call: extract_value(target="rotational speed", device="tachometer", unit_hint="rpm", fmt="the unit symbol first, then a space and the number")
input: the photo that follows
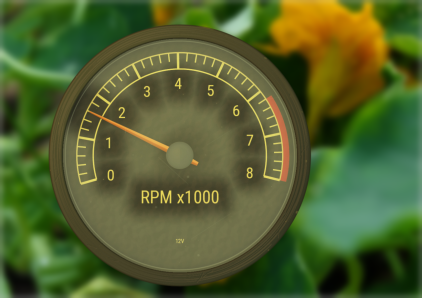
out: rpm 1600
